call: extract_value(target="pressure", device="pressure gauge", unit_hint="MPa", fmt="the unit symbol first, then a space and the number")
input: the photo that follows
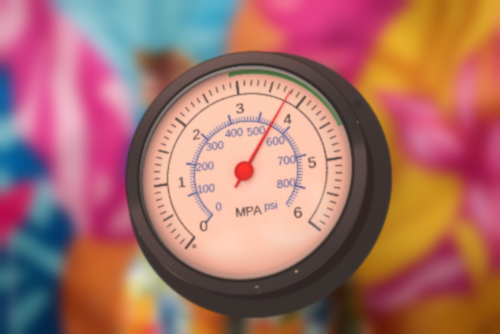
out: MPa 3.8
